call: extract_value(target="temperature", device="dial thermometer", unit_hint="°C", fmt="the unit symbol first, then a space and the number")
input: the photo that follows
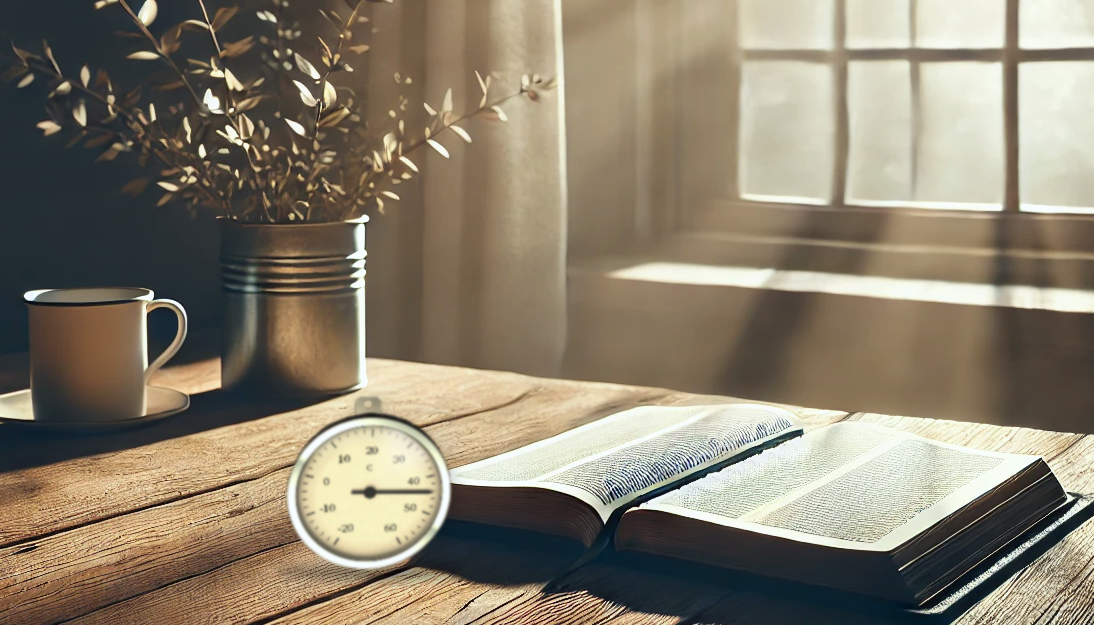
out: °C 44
